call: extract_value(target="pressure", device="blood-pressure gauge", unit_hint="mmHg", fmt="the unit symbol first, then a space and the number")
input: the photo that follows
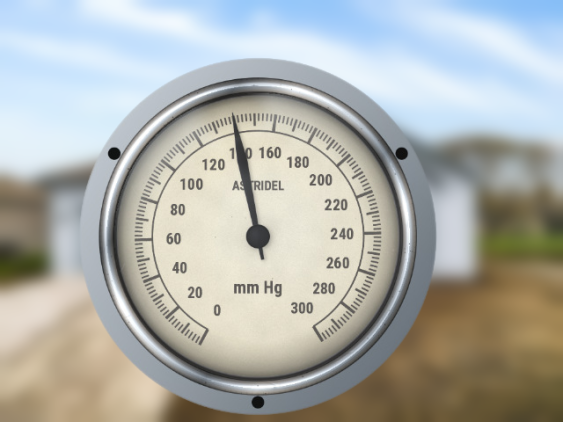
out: mmHg 140
